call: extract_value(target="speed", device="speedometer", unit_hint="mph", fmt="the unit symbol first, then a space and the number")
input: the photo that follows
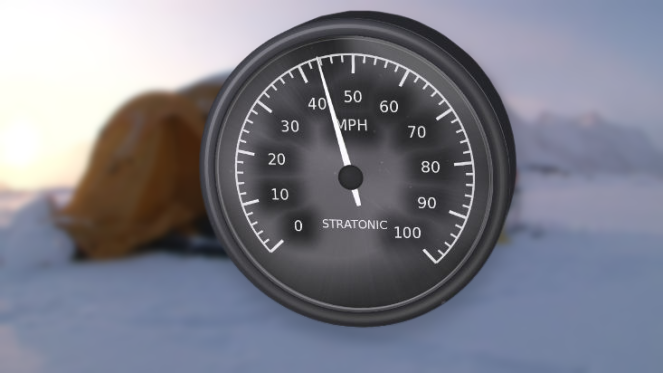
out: mph 44
